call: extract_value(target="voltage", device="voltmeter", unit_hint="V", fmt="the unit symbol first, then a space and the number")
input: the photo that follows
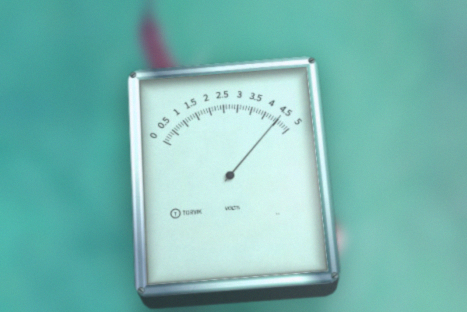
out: V 4.5
